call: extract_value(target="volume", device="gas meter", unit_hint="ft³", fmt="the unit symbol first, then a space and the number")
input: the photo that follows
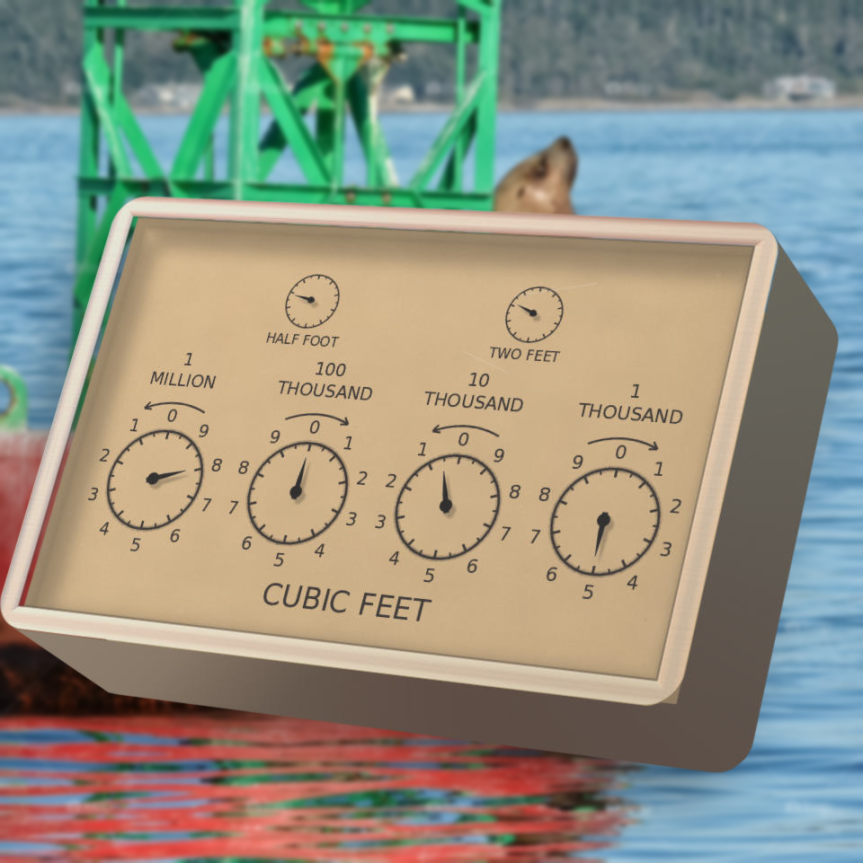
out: ft³ 800500
